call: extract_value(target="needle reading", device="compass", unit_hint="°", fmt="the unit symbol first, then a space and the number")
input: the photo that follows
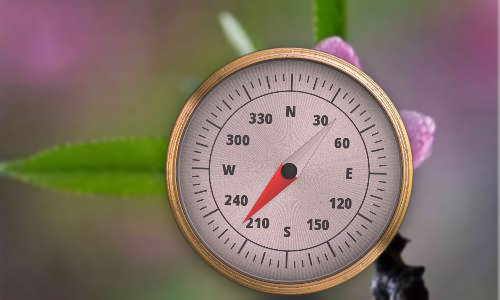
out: ° 220
